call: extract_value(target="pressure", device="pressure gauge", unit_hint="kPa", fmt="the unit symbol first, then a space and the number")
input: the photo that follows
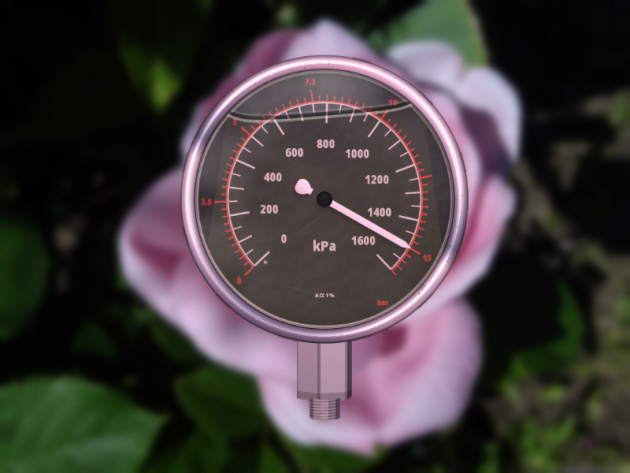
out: kPa 1500
